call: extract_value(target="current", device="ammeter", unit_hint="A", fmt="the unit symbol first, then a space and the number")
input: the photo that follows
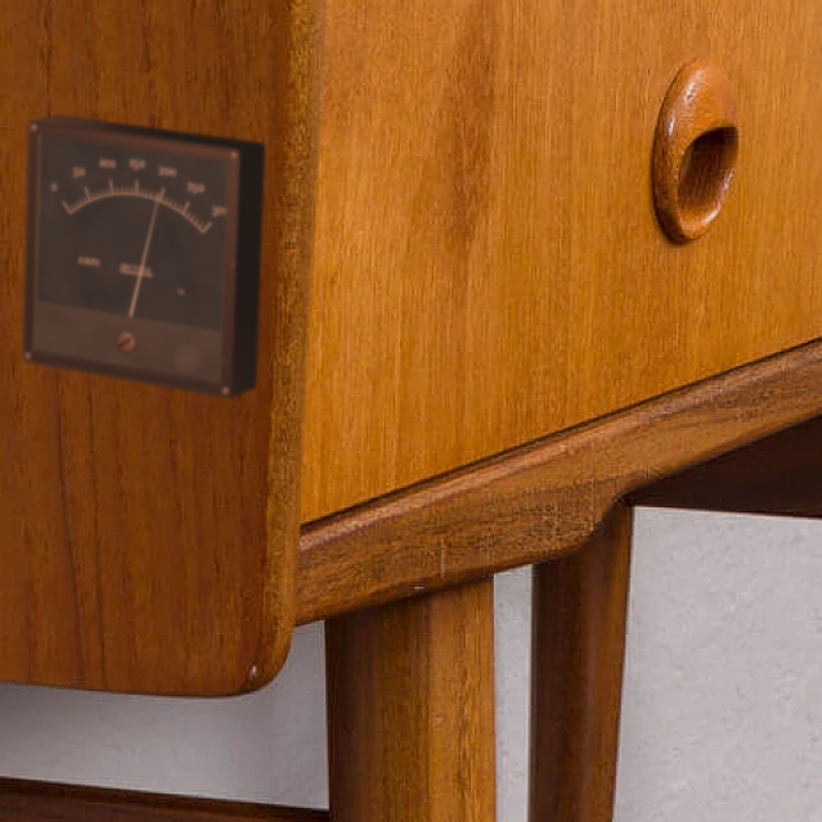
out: A 200
